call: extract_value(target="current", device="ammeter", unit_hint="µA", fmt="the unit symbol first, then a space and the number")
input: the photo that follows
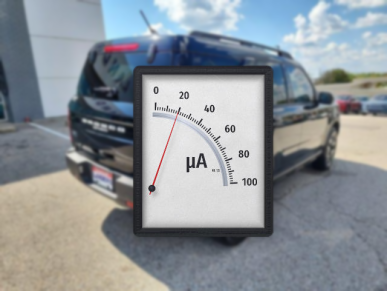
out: µA 20
